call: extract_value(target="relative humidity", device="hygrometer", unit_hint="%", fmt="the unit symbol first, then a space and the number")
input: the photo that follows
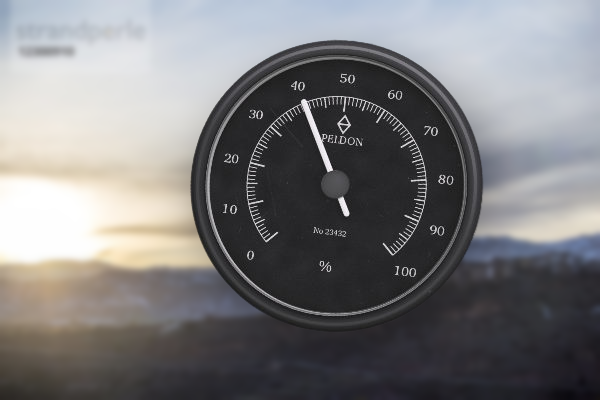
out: % 40
